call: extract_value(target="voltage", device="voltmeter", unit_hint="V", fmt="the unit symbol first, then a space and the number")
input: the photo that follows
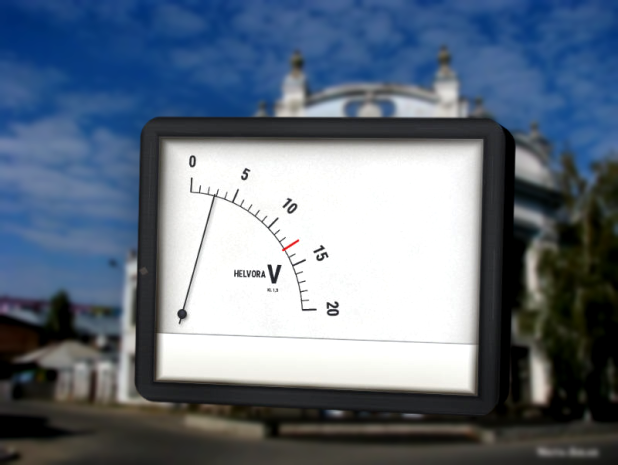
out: V 3
